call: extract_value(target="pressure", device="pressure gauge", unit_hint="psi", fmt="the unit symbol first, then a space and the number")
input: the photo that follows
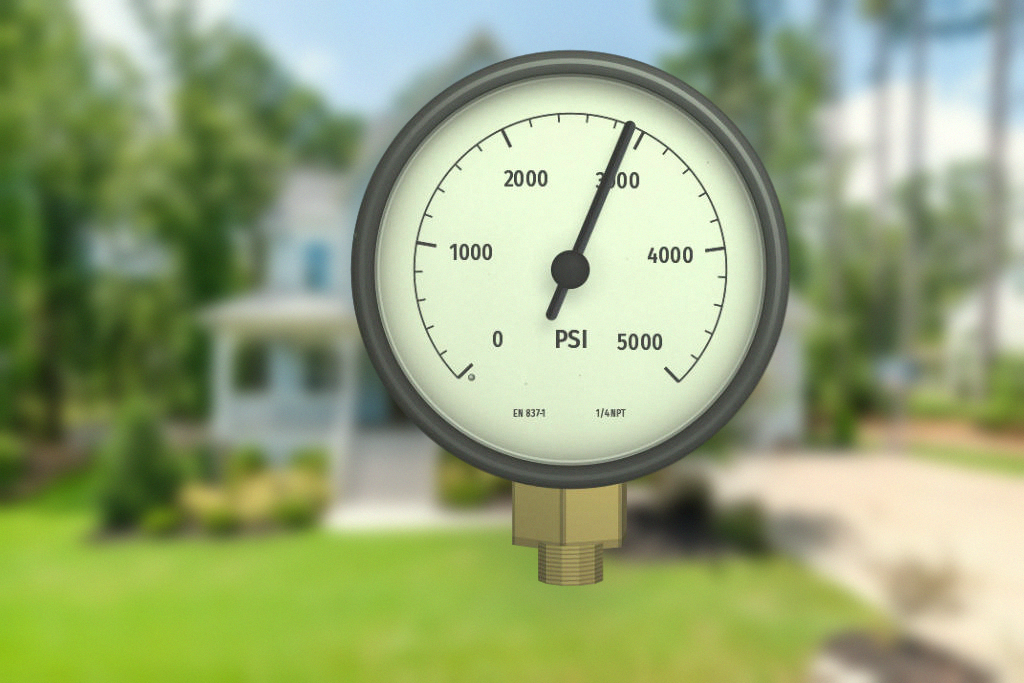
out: psi 2900
